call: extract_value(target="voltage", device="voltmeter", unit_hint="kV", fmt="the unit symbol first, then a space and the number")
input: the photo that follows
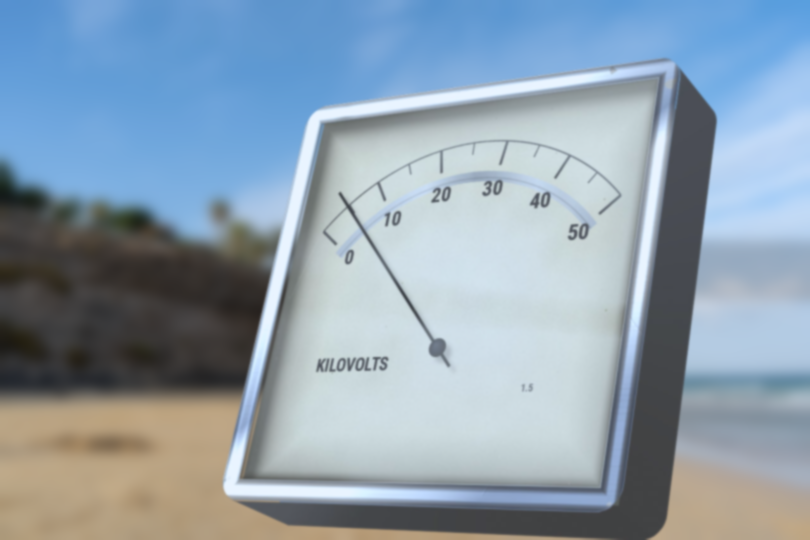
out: kV 5
